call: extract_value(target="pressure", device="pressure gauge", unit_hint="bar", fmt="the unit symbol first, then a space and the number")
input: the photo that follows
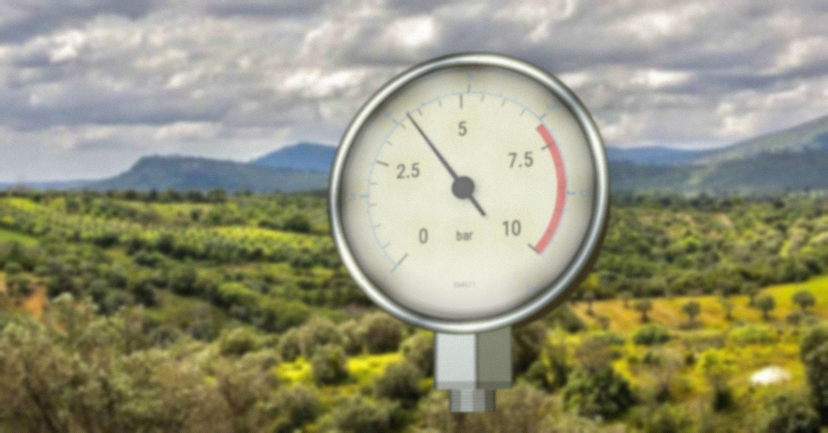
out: bar 3.75
